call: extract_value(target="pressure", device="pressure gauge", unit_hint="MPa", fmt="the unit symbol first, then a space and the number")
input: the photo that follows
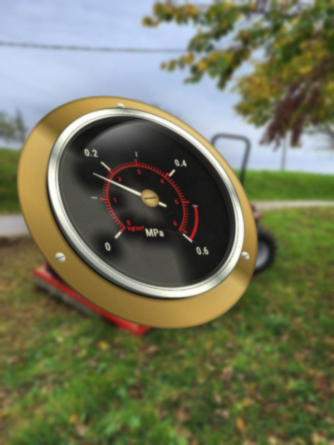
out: MPa 0.15
